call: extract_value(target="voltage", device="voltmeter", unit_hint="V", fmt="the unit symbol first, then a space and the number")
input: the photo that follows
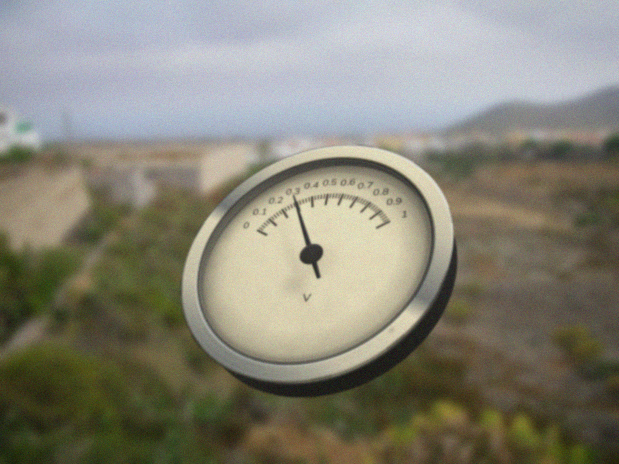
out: V 0.3
